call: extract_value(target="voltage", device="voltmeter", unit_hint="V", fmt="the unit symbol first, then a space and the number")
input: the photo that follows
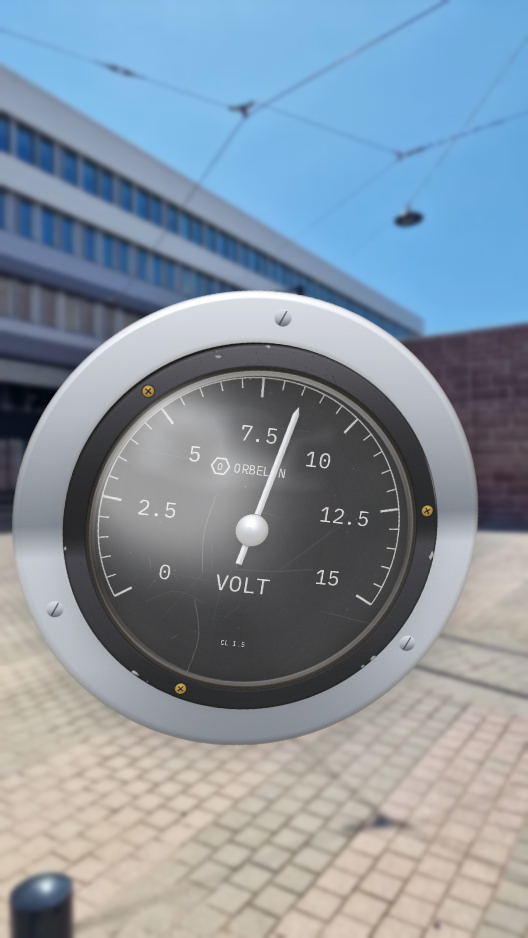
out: V 8.5
